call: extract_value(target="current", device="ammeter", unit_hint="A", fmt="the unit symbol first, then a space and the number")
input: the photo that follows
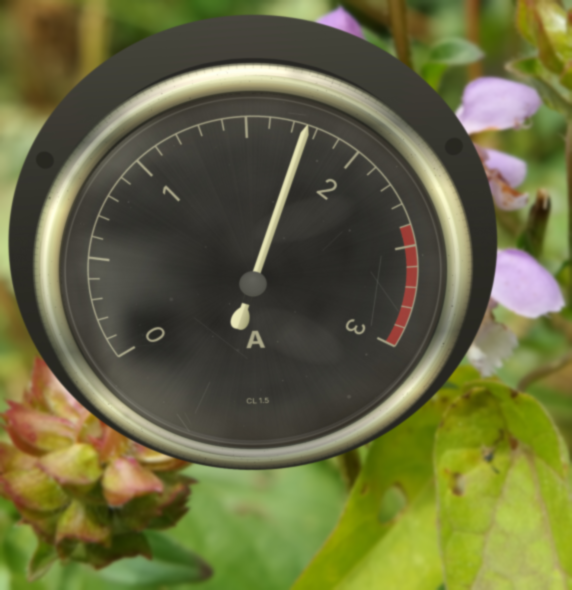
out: A 1.75
